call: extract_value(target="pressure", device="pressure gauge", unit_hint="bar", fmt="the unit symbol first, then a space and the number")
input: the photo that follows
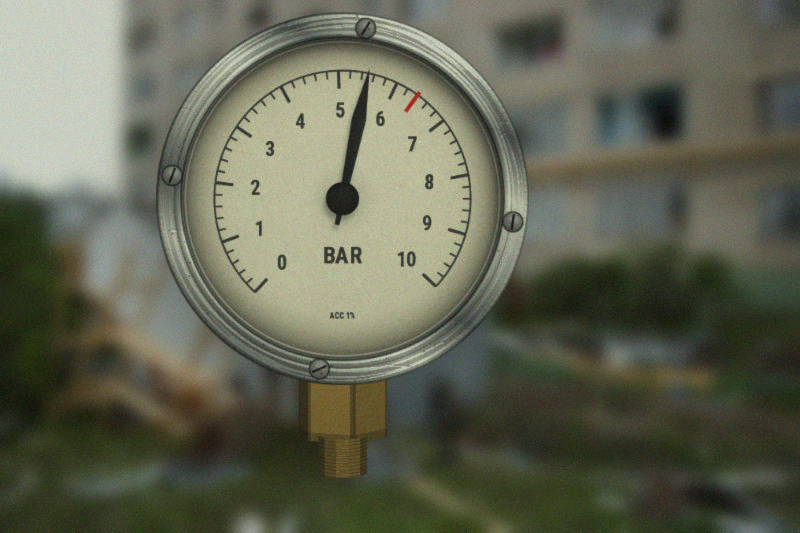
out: bar 5.5
